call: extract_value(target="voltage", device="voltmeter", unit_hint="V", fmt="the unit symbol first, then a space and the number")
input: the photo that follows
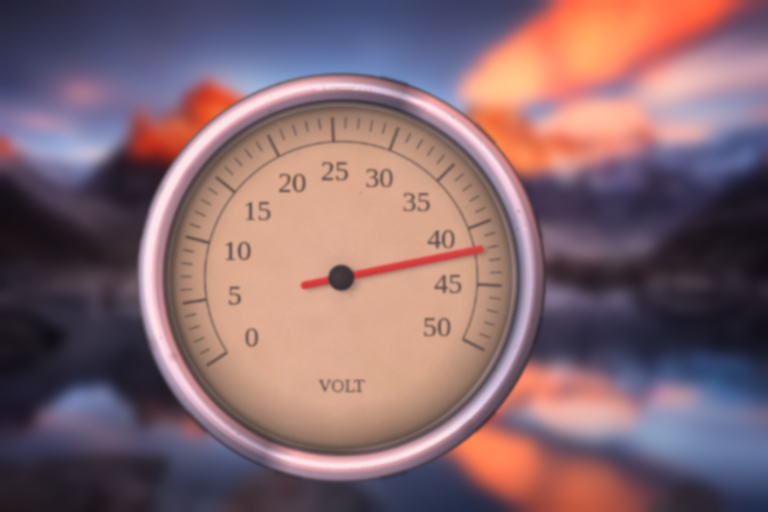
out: V 42
